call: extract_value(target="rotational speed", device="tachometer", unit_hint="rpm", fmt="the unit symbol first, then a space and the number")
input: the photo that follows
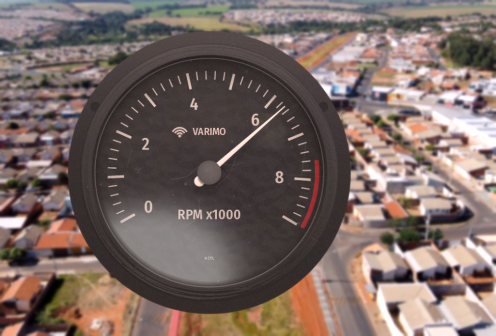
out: rpm 6300
